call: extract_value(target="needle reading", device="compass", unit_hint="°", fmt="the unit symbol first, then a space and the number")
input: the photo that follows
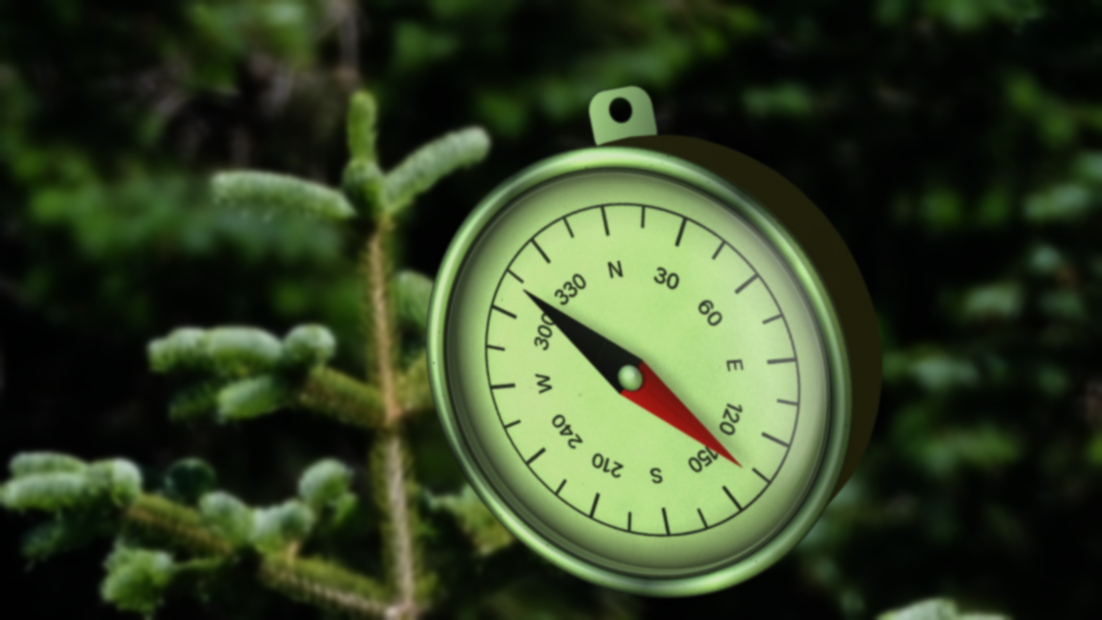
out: ° 135
